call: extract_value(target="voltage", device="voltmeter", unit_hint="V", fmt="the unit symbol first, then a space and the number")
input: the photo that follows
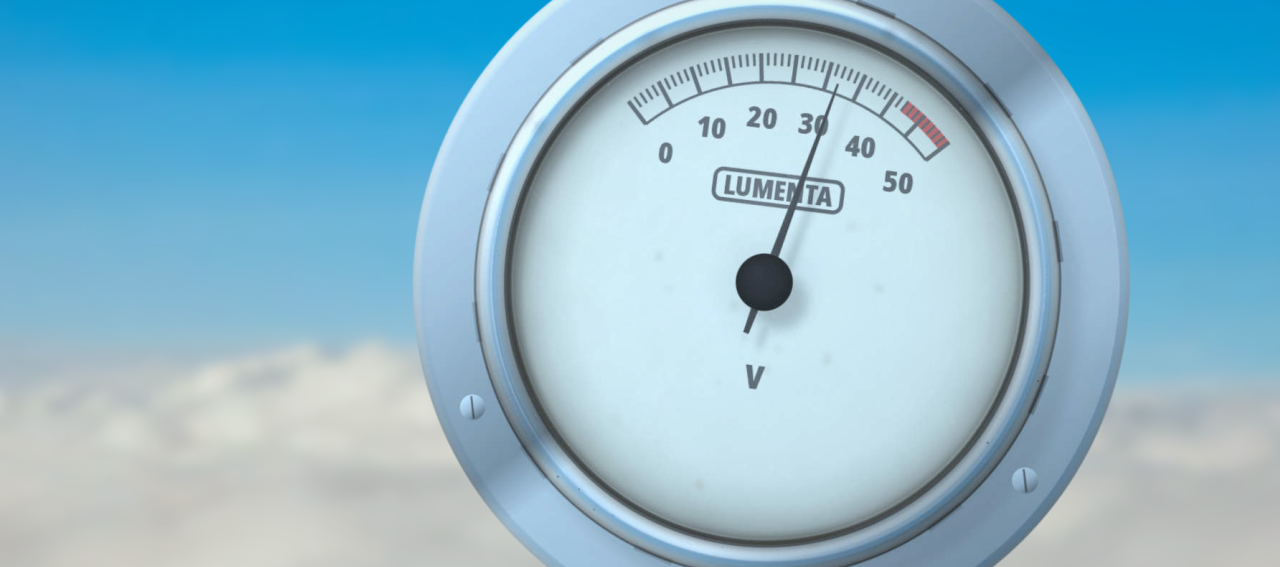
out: V 32
